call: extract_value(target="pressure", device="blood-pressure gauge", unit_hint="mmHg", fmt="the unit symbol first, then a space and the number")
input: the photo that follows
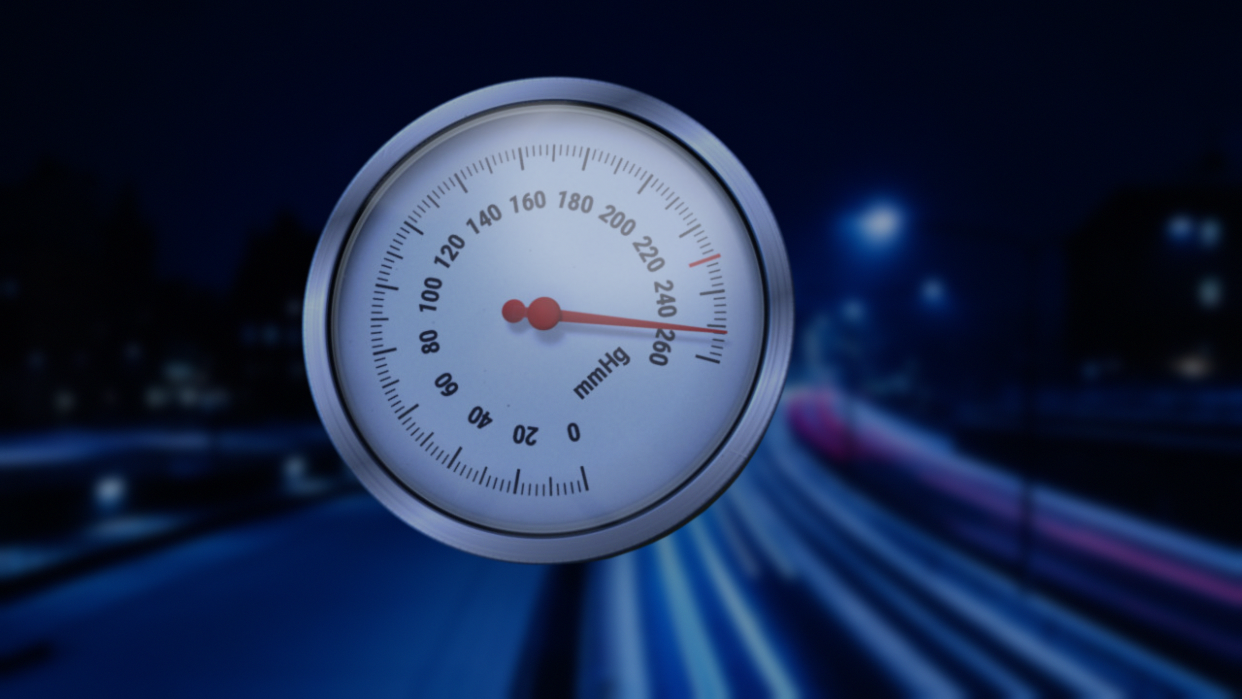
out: mmHg 252
